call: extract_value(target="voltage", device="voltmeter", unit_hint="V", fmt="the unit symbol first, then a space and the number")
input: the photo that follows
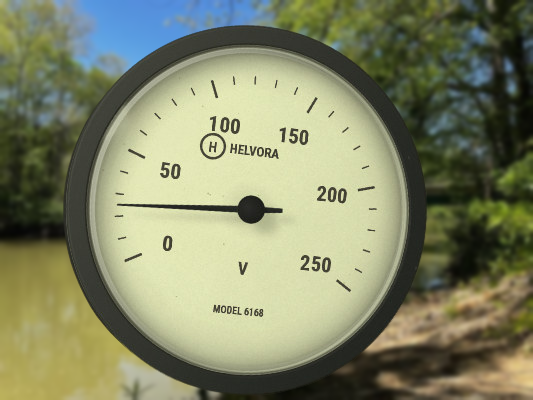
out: V 25
